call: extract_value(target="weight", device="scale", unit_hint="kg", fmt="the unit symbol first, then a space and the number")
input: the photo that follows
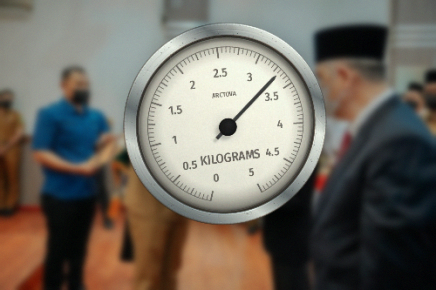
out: kg 3.3
